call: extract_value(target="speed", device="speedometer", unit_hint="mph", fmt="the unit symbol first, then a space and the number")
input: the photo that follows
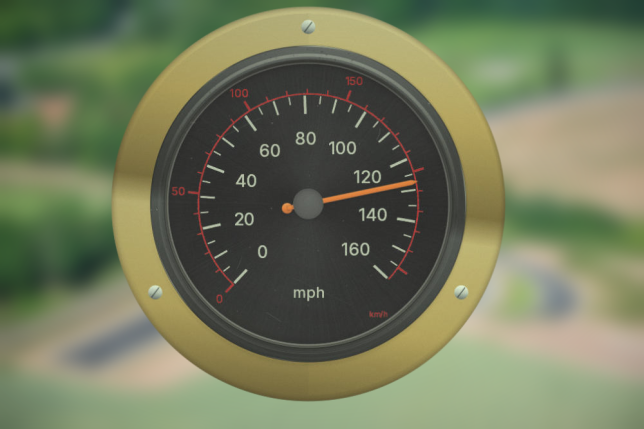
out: mph 127.5
